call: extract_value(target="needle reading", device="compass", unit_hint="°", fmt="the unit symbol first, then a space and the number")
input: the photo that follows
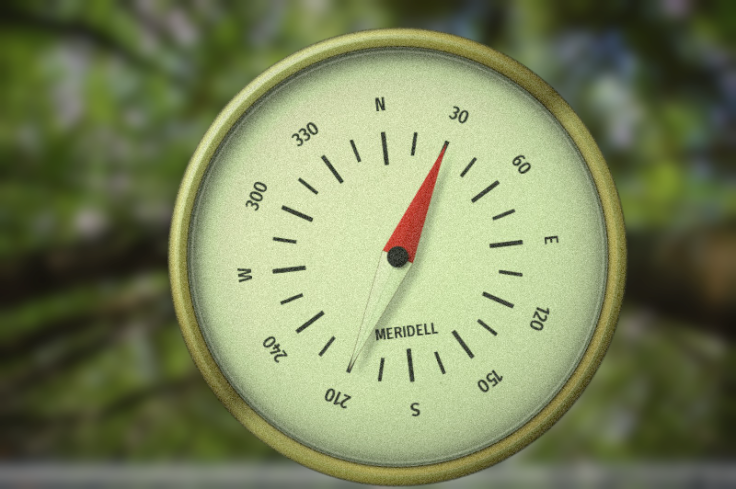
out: ° 30
